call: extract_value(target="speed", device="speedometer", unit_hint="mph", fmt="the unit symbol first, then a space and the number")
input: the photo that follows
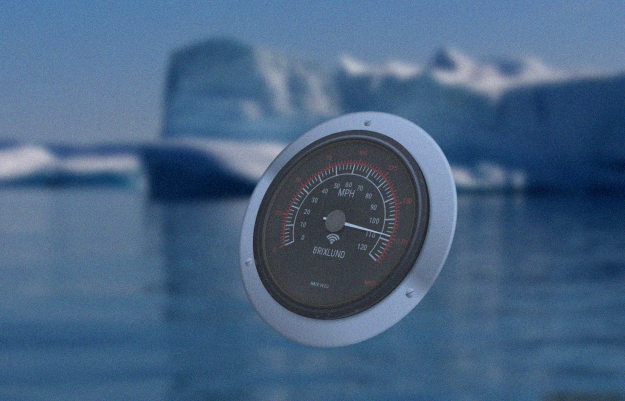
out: mph 108
